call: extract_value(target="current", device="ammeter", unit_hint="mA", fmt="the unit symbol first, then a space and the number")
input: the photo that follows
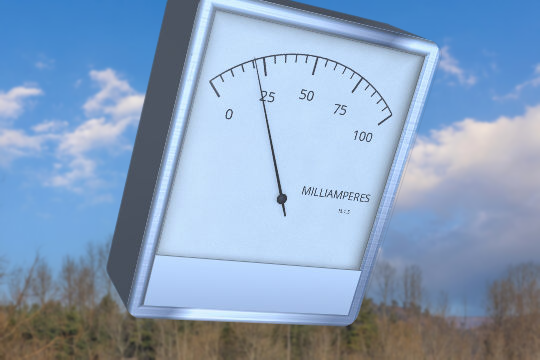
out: mA 20
